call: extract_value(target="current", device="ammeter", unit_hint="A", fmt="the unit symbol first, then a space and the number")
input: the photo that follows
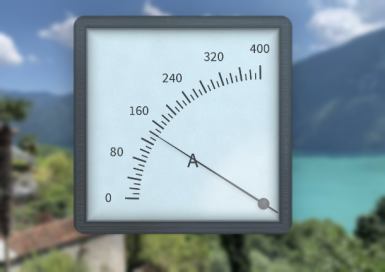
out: A 140
